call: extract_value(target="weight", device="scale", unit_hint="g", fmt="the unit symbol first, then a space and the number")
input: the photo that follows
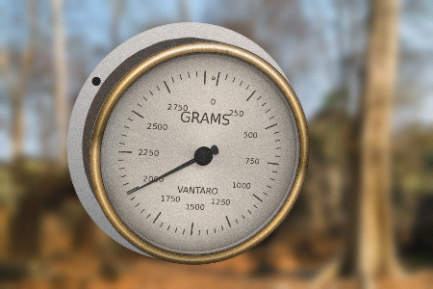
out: g 2000
